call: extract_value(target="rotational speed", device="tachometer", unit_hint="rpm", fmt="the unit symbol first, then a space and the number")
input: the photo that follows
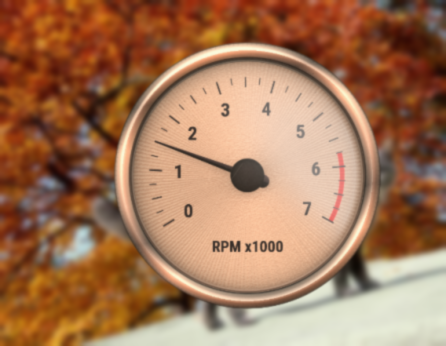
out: rpm 1500
